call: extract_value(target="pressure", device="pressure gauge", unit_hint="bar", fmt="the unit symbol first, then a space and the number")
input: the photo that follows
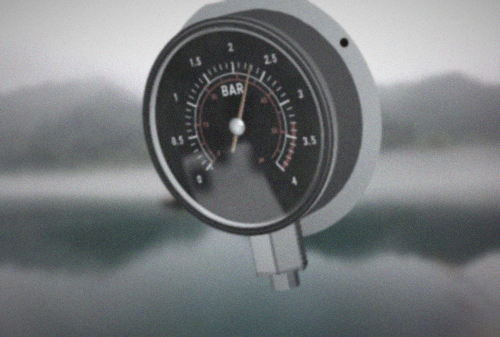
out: bar 2.3
